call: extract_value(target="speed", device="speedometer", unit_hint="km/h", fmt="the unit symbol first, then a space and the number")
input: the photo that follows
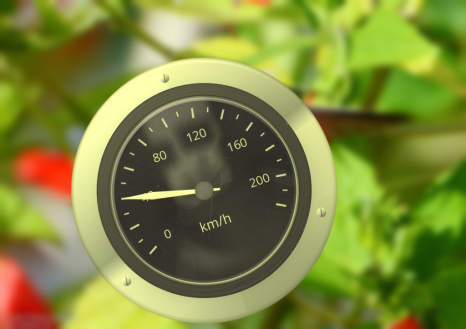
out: km/h 40
